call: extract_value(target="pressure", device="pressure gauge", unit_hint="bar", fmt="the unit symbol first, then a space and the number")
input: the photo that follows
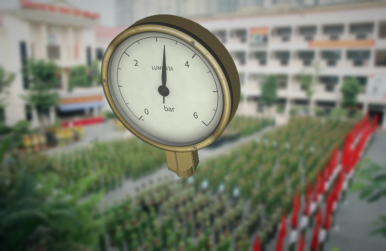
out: bar 3.25
